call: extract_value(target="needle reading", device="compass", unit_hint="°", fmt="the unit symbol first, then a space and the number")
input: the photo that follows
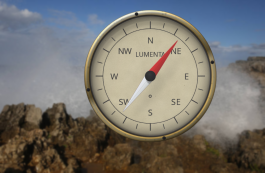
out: ° 37.5
